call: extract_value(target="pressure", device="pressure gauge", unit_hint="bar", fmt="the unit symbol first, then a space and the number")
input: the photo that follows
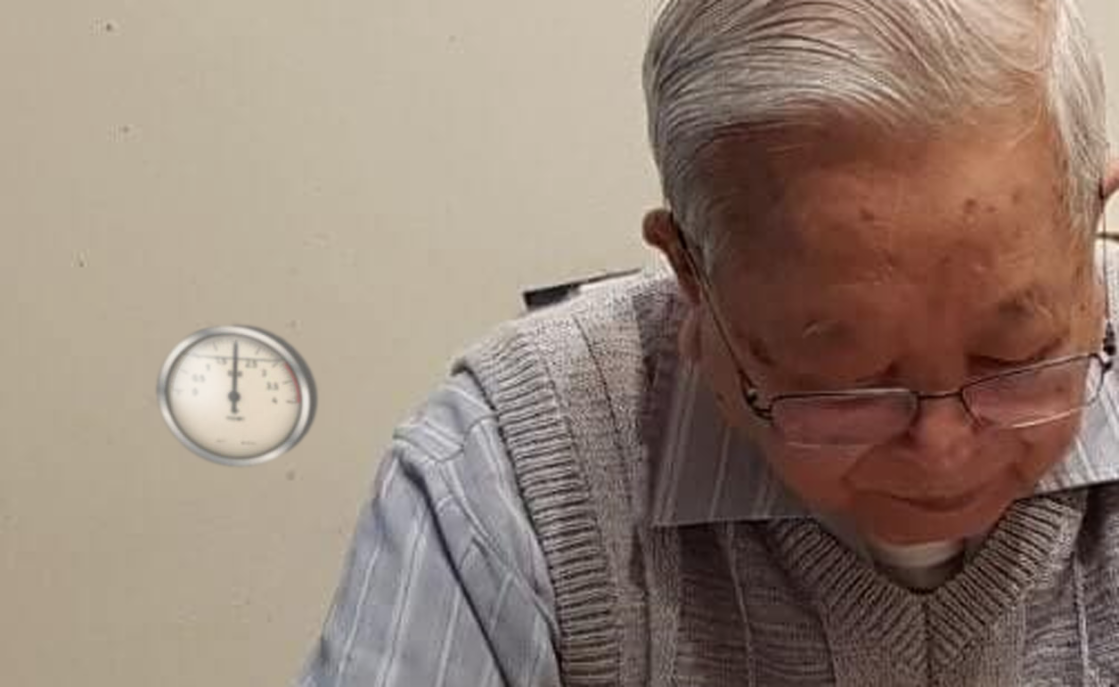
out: bar 2
